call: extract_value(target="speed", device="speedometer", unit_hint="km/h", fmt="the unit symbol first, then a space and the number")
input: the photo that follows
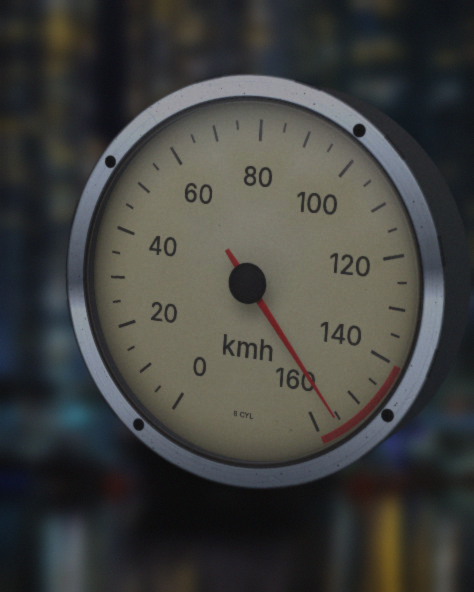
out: km/h 155
